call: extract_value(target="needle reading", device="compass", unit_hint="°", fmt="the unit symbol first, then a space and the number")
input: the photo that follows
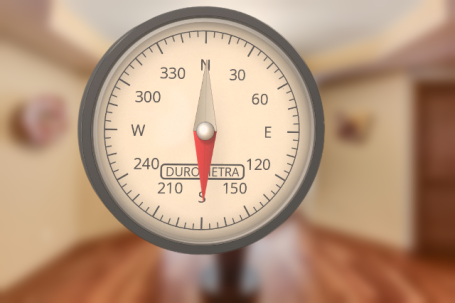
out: ° 180
